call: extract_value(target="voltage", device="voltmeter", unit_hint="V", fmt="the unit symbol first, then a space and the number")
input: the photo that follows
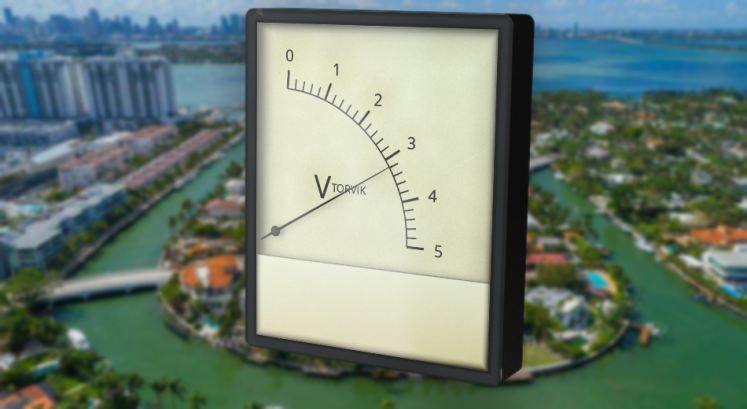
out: V 3.2
